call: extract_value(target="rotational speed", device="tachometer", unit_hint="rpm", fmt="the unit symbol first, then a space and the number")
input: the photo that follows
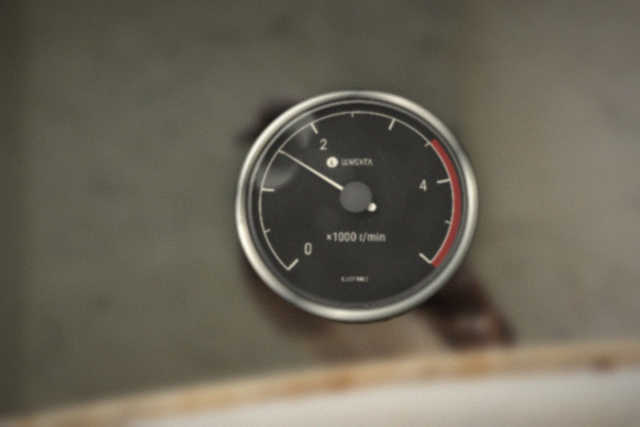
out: rpm 1500
